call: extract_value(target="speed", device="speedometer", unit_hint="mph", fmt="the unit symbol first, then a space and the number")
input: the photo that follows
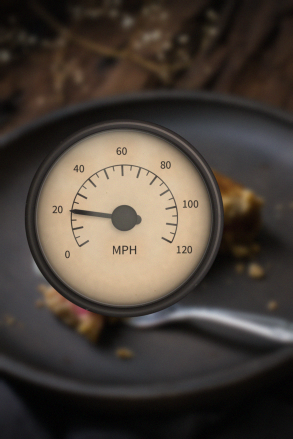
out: mph 20
